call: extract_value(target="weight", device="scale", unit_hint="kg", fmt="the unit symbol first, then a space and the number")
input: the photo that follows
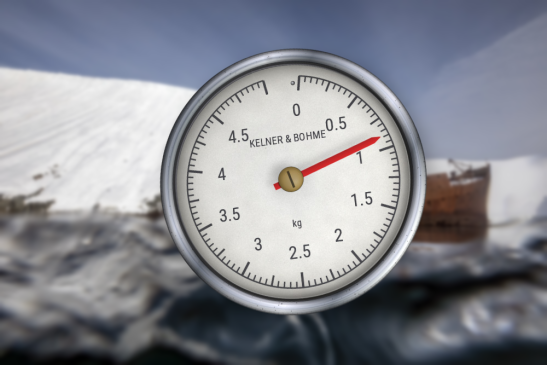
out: kg 0.9
